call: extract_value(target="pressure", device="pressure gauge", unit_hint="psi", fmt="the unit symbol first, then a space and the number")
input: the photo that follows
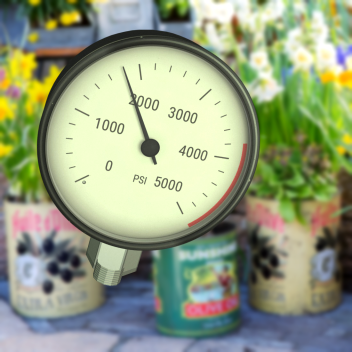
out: psi 1800
